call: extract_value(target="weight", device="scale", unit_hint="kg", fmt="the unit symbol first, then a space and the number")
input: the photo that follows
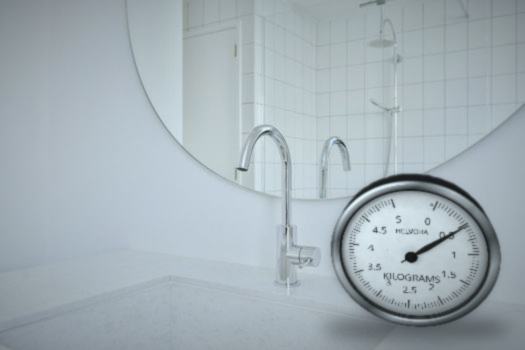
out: kg 0.5
